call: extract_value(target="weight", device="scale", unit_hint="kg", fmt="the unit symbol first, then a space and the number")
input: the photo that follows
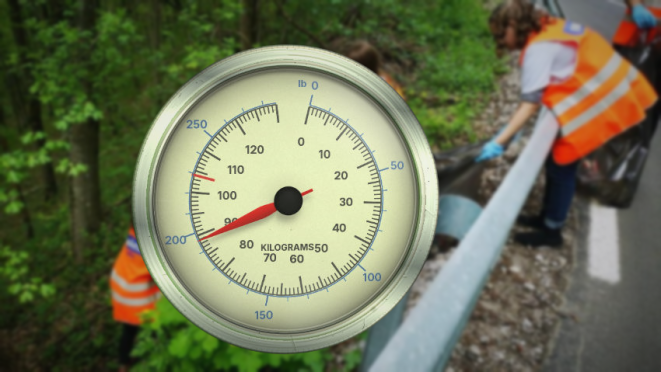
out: kg 89
